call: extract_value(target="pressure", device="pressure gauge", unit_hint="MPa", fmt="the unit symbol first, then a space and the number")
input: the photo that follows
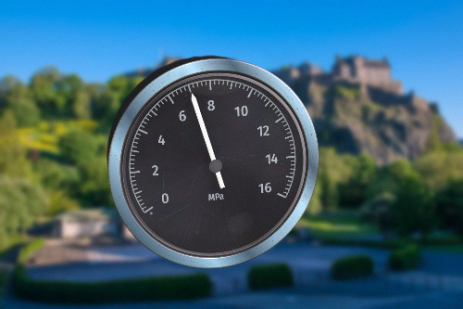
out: MPa 7
